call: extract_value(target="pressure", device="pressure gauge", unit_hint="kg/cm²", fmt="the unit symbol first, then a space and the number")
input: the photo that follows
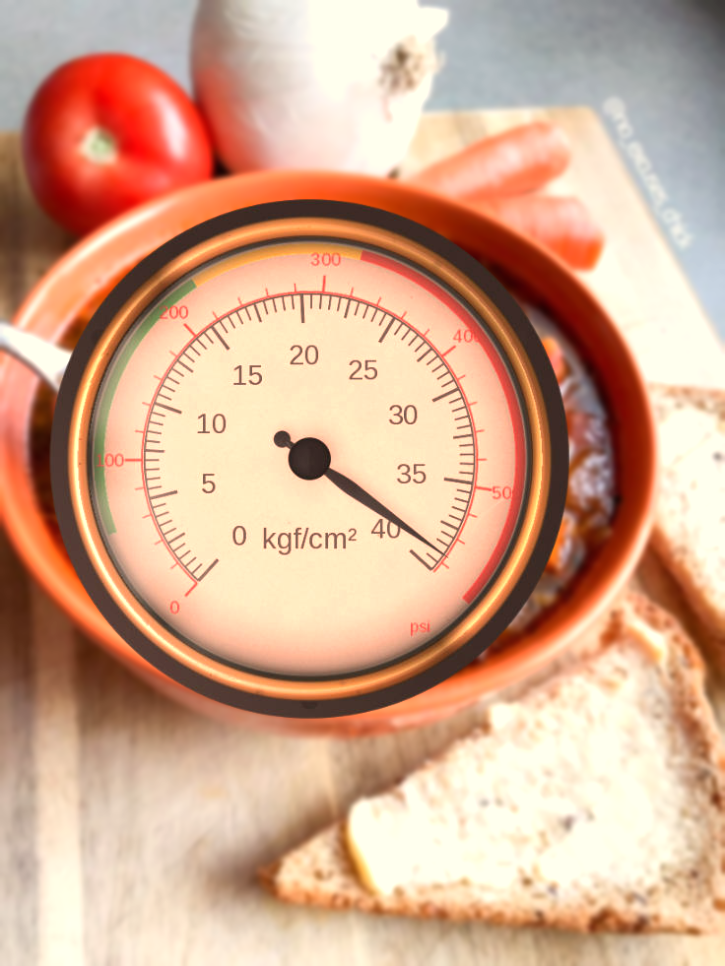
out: kg/cm² 39
